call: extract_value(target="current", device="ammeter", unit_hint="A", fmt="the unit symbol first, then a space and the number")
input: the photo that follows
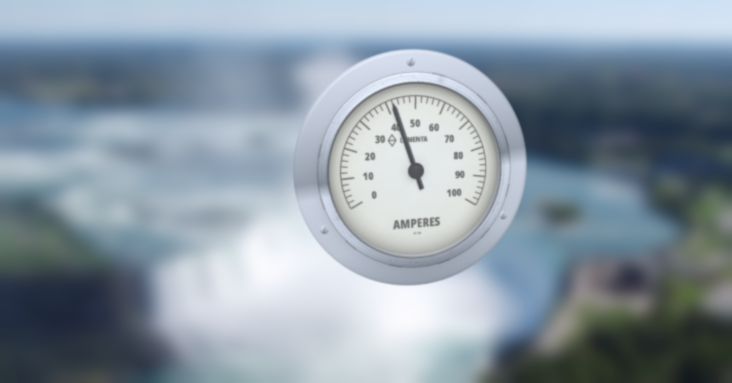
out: A 42
